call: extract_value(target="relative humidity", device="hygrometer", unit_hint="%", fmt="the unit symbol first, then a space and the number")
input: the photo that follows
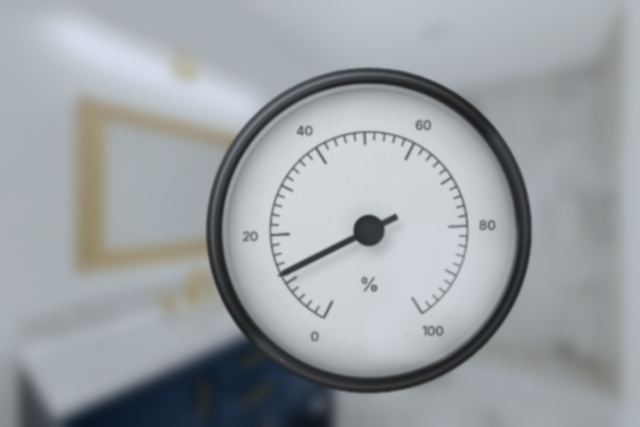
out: % 12
